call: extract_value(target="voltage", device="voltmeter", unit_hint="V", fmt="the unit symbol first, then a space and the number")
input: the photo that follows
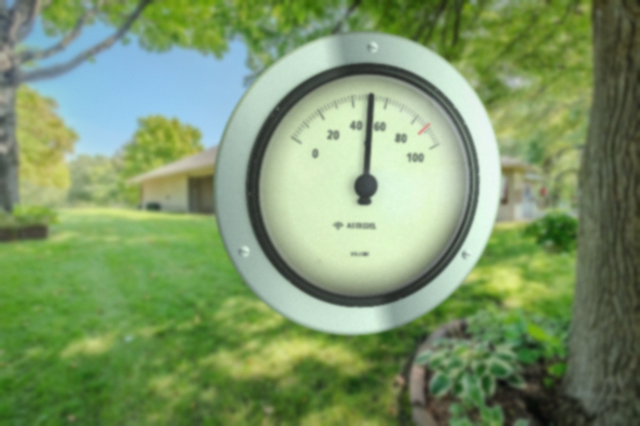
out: V 50
